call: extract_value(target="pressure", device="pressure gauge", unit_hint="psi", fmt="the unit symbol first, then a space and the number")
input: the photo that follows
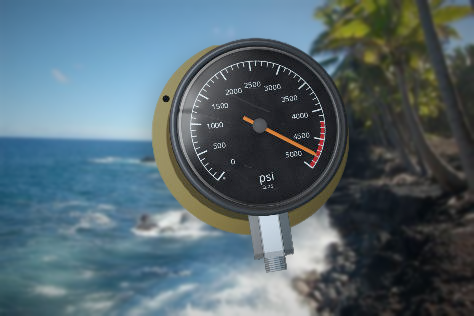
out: psi 4800
